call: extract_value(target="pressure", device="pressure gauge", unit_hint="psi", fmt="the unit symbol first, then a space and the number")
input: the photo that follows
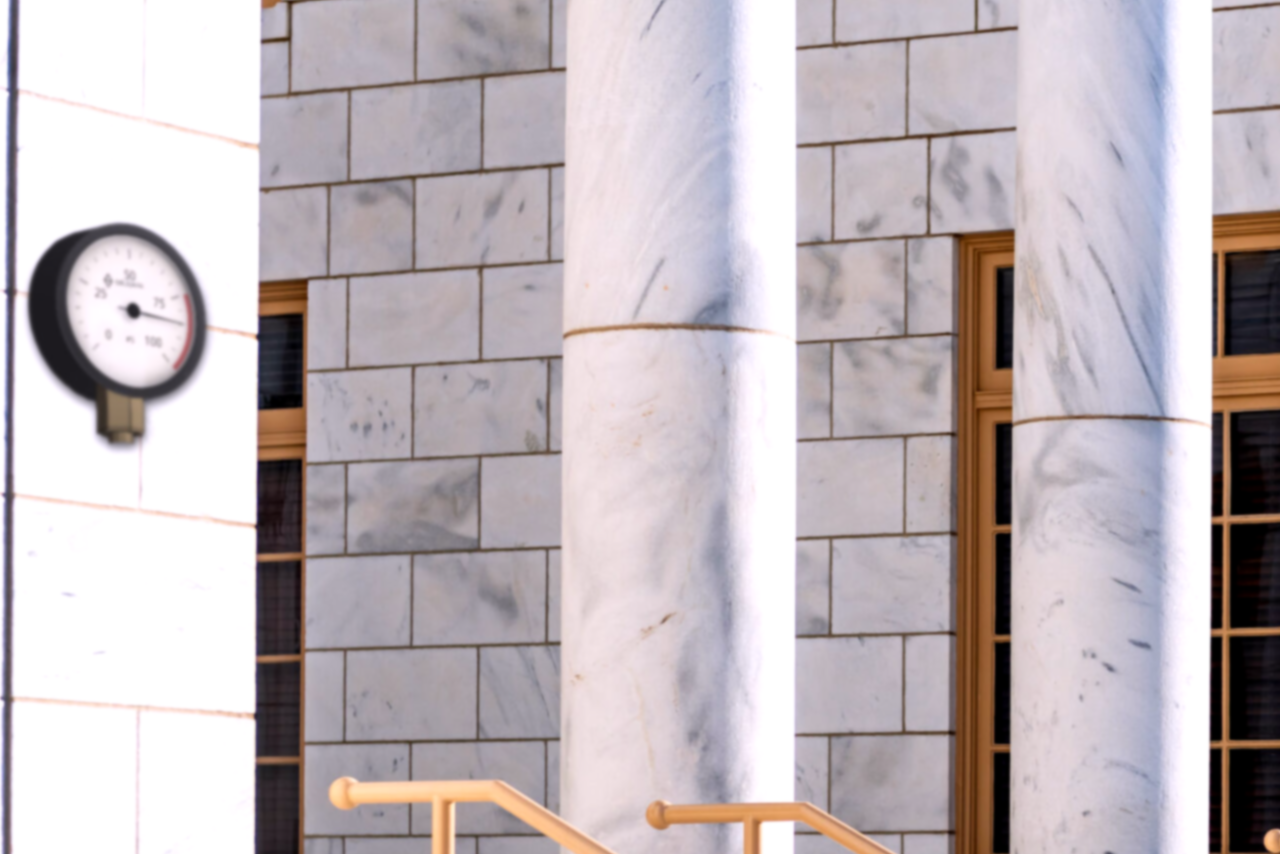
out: psi 85
